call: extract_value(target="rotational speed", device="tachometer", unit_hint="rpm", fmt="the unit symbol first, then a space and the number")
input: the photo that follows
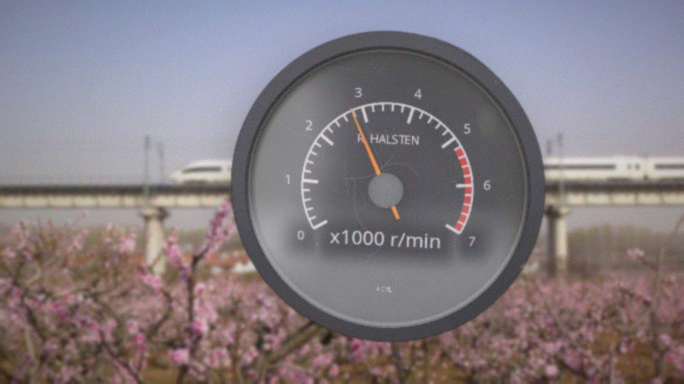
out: rpm 2800
